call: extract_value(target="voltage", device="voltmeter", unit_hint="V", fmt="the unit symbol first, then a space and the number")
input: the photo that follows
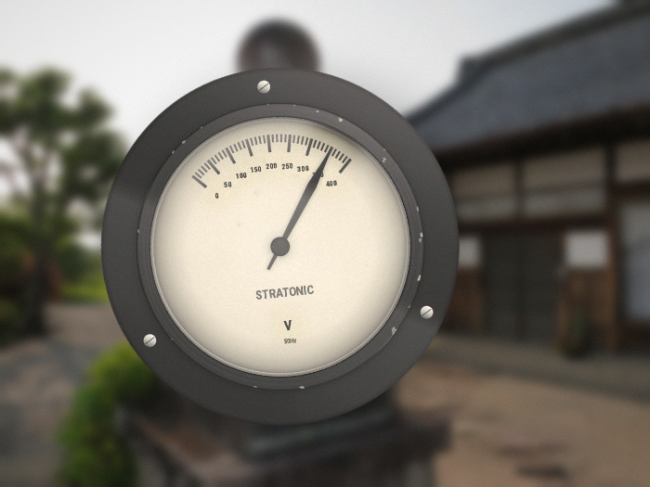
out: V 350
